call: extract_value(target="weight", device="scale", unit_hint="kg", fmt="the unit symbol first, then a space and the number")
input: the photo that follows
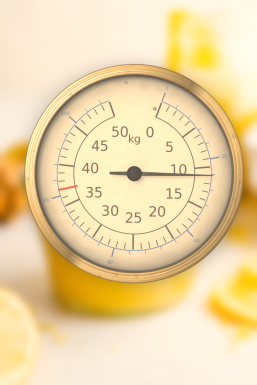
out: kg 11
